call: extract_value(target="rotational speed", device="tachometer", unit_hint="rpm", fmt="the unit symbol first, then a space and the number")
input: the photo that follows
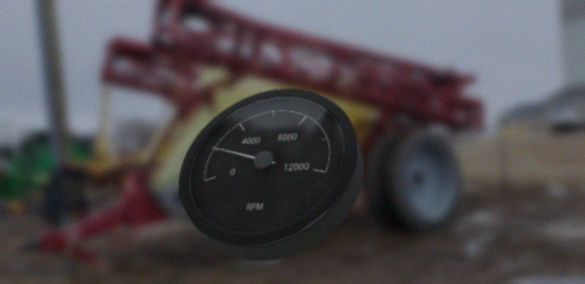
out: rpm 2000
